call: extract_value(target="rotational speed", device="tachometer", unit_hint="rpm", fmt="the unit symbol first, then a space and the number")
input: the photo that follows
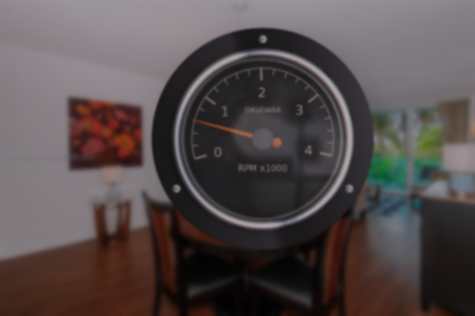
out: rpm 600
